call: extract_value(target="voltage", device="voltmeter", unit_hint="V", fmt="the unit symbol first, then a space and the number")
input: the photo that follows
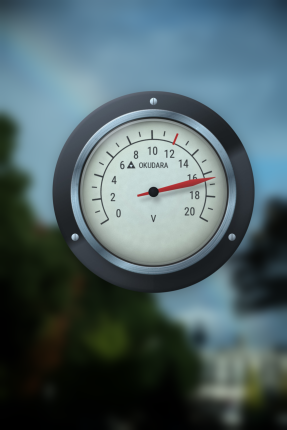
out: V 16.5
